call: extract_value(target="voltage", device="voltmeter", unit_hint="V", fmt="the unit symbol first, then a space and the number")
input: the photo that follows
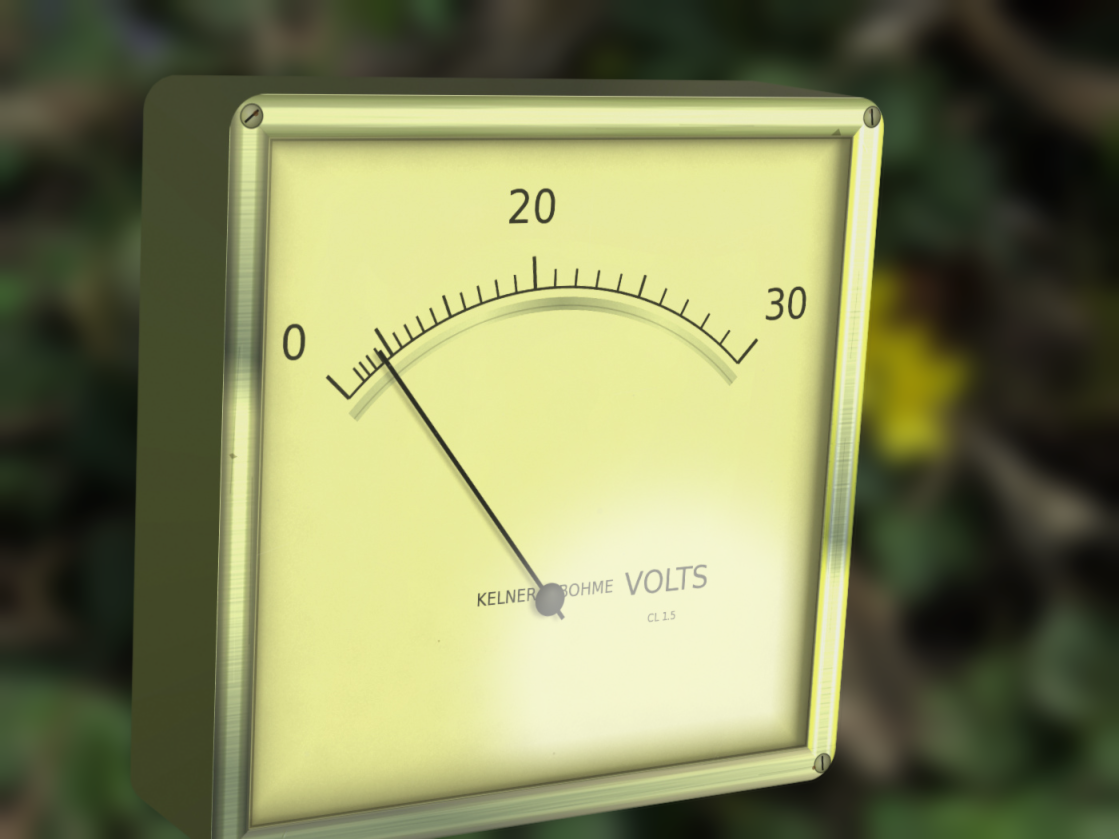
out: V 9
